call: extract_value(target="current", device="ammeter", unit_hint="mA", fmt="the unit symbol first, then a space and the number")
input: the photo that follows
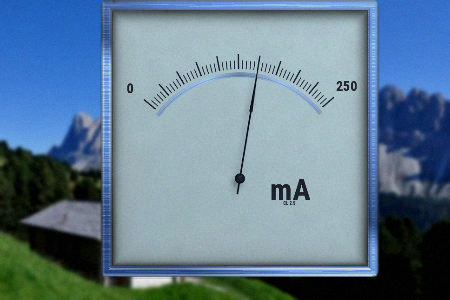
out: mA 150
